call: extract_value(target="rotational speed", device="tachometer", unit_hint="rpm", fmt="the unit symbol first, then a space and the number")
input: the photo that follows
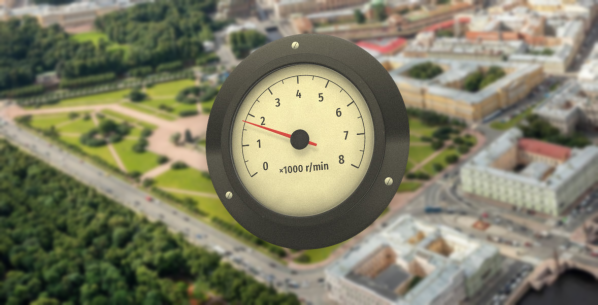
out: rpm 1750
